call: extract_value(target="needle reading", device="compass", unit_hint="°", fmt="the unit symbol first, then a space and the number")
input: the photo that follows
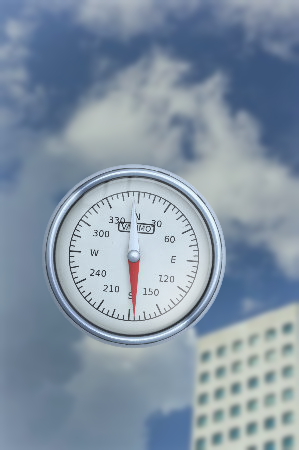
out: ° 175
